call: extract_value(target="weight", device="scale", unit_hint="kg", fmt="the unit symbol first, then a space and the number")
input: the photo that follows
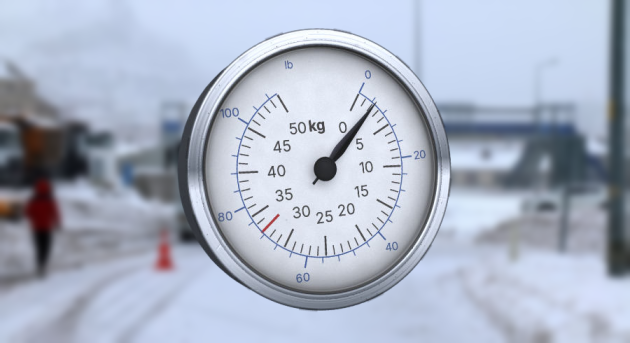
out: kg 2
